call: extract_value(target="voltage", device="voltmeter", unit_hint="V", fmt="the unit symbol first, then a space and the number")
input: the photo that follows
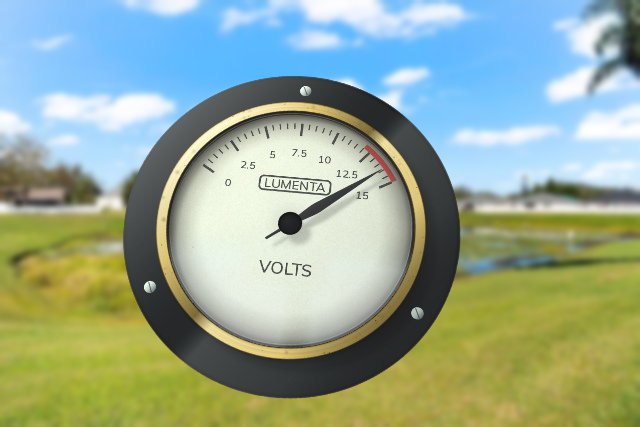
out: V 14
